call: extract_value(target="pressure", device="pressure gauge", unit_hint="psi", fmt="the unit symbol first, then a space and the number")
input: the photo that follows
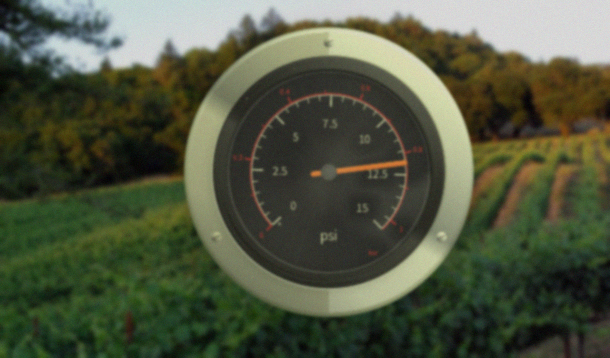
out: psi 12
